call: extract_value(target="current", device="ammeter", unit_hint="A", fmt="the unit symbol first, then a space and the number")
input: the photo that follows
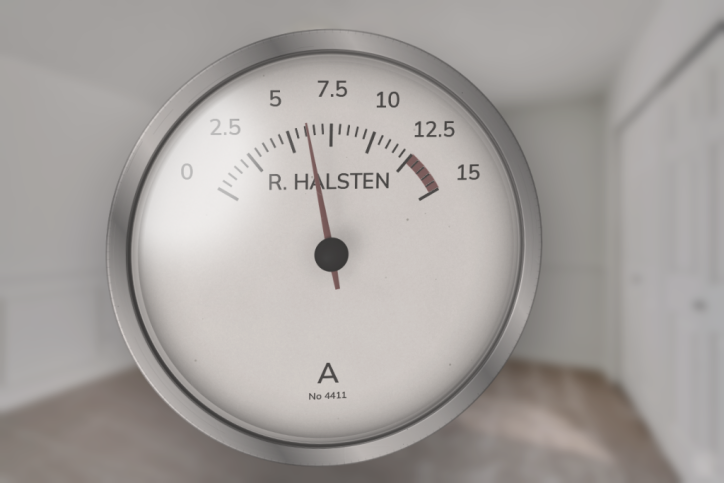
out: A 6
